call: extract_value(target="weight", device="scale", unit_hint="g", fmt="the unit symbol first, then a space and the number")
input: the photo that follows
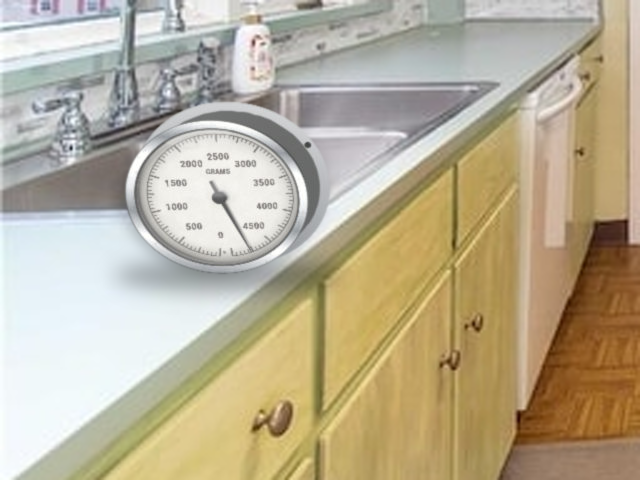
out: g 4750
